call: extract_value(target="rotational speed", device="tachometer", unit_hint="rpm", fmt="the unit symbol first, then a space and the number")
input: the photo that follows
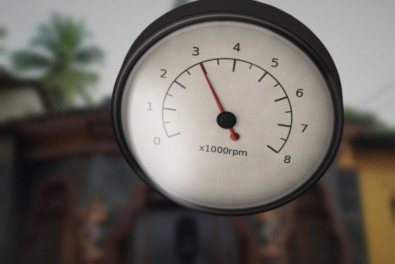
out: rpm 3000
